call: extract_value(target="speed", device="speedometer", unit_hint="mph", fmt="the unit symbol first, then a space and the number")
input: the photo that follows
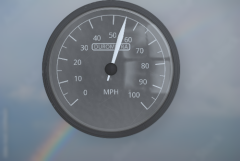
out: mph 55
